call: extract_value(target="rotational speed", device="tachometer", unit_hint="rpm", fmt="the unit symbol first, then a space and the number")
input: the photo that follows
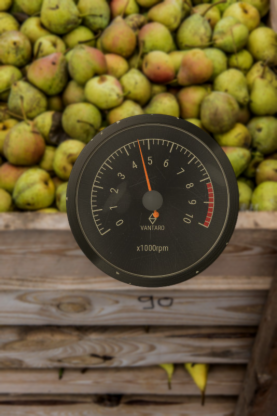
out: rpm 4600
